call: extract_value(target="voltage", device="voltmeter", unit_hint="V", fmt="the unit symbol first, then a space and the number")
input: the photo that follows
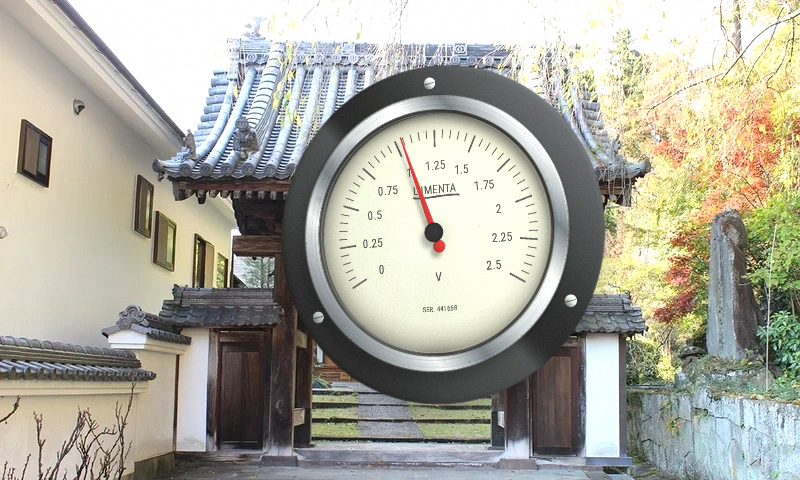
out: V 1.05
